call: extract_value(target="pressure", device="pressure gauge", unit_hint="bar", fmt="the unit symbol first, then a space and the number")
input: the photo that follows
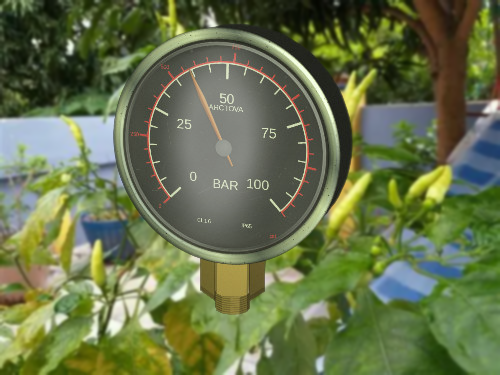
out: bar 40
